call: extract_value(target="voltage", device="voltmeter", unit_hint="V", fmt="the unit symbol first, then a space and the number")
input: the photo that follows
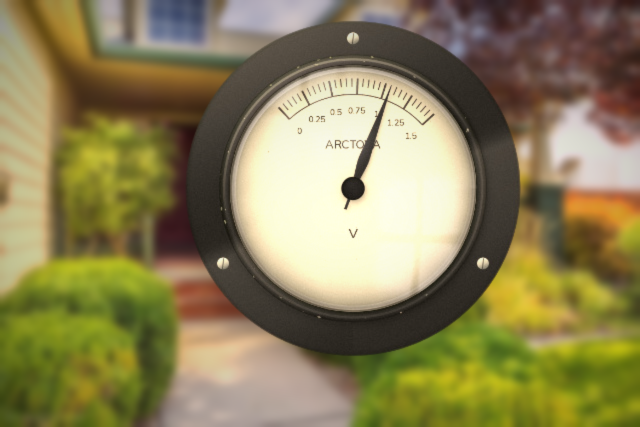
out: V 1.05
